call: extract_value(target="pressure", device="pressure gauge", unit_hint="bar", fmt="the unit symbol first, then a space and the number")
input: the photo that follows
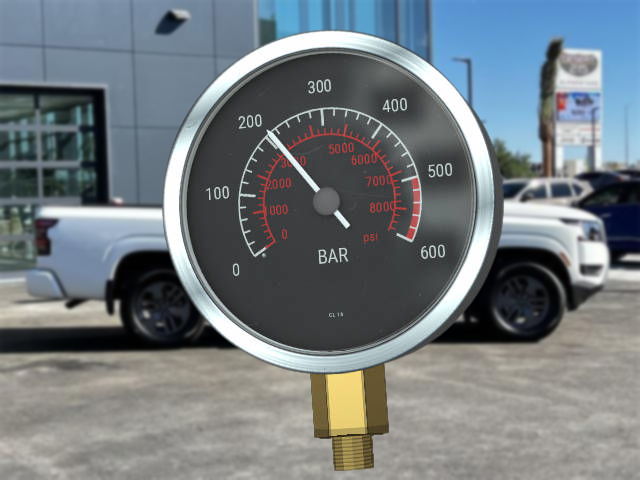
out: bar 210
